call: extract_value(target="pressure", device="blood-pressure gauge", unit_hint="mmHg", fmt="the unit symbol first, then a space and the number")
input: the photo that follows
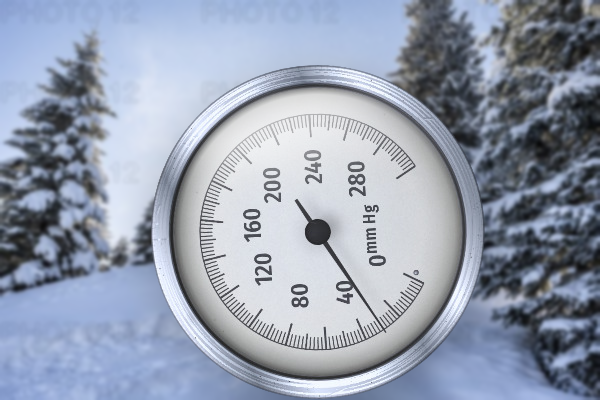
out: mmHg 30
